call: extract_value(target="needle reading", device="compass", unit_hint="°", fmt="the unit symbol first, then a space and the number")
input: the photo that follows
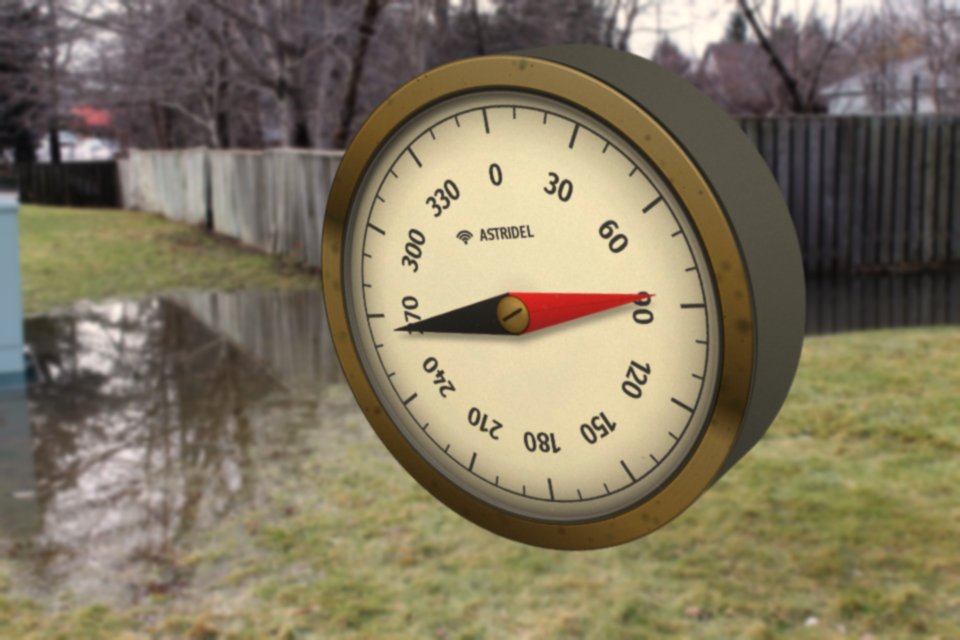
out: ° 85
